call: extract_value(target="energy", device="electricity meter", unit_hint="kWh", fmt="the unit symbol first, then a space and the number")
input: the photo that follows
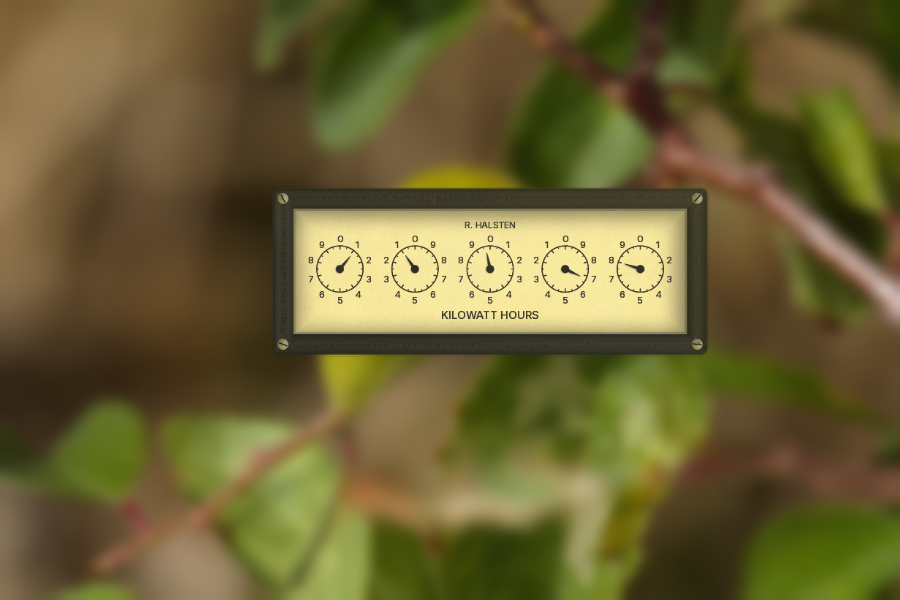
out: kWh 10968
